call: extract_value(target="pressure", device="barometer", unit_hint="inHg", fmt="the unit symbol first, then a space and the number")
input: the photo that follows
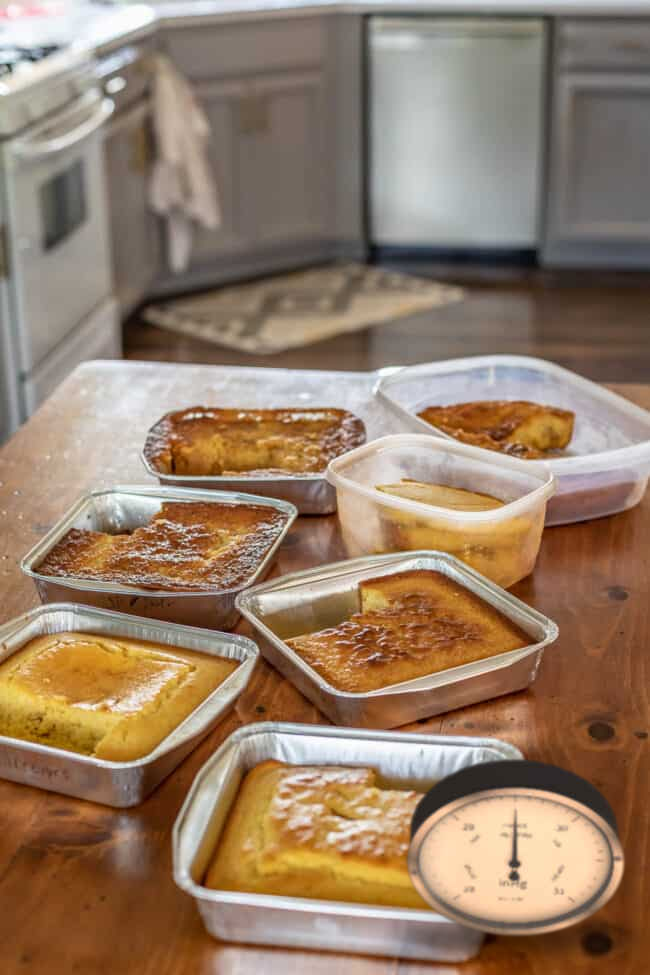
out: inHg 29.5
